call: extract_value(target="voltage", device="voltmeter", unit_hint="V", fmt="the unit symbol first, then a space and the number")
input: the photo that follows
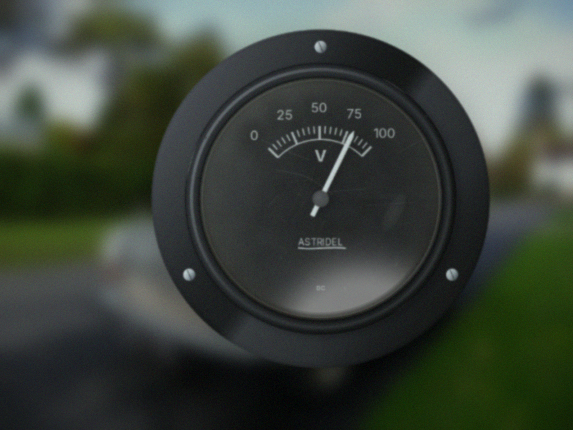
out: V 80
